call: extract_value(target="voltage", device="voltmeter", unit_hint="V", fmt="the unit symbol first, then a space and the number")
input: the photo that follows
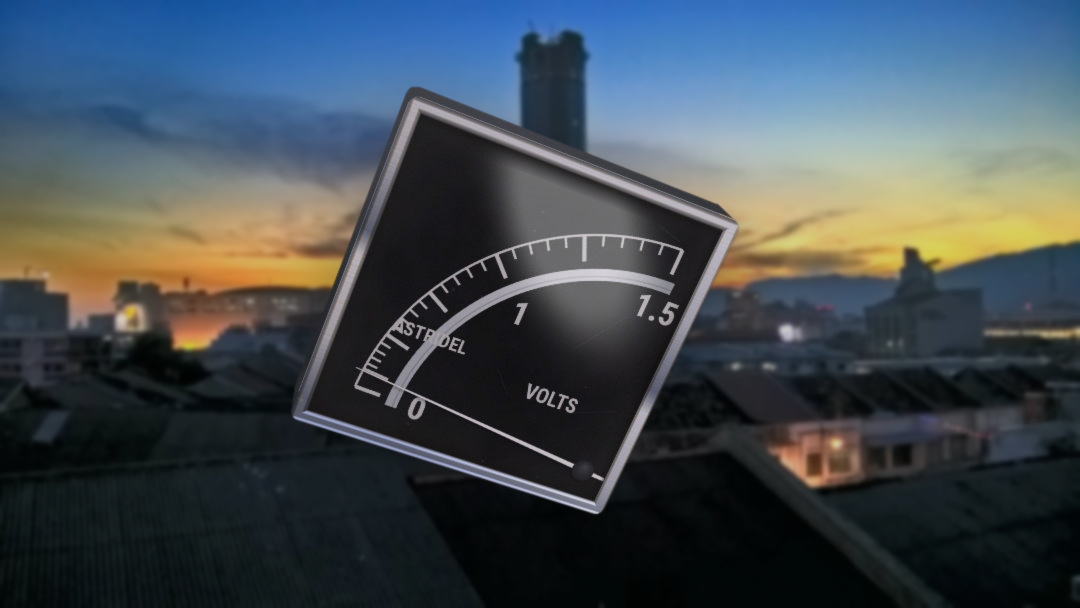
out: V 0.25
